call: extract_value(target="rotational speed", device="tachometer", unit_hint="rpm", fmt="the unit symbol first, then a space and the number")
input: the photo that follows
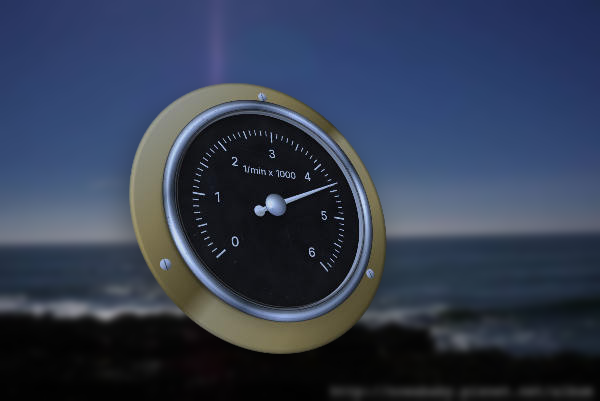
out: rpm 4400
